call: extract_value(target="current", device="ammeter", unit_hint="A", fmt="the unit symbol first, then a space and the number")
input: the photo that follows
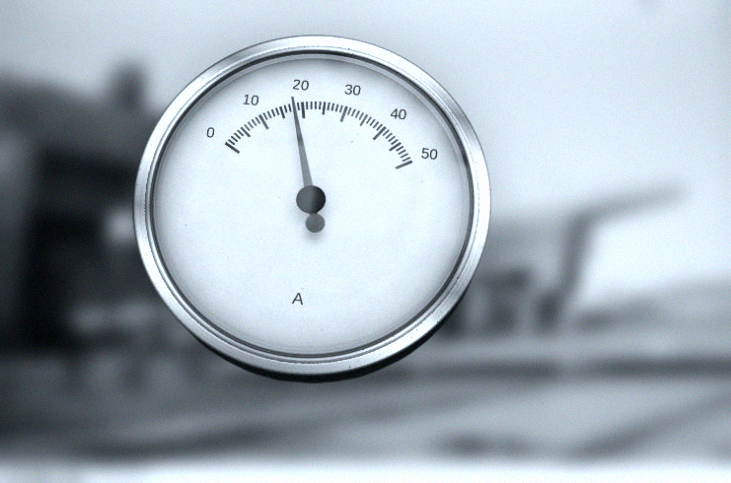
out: A 18
